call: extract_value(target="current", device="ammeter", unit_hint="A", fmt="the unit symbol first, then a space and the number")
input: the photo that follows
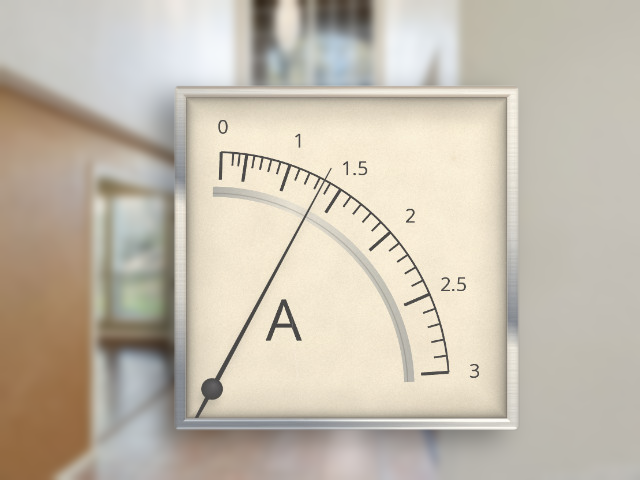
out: A 1.35
